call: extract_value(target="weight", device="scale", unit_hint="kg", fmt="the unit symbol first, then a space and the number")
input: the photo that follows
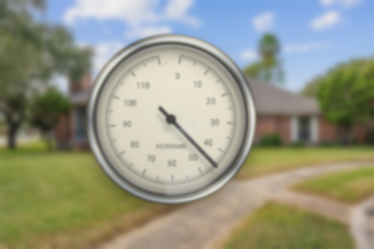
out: kg 45
